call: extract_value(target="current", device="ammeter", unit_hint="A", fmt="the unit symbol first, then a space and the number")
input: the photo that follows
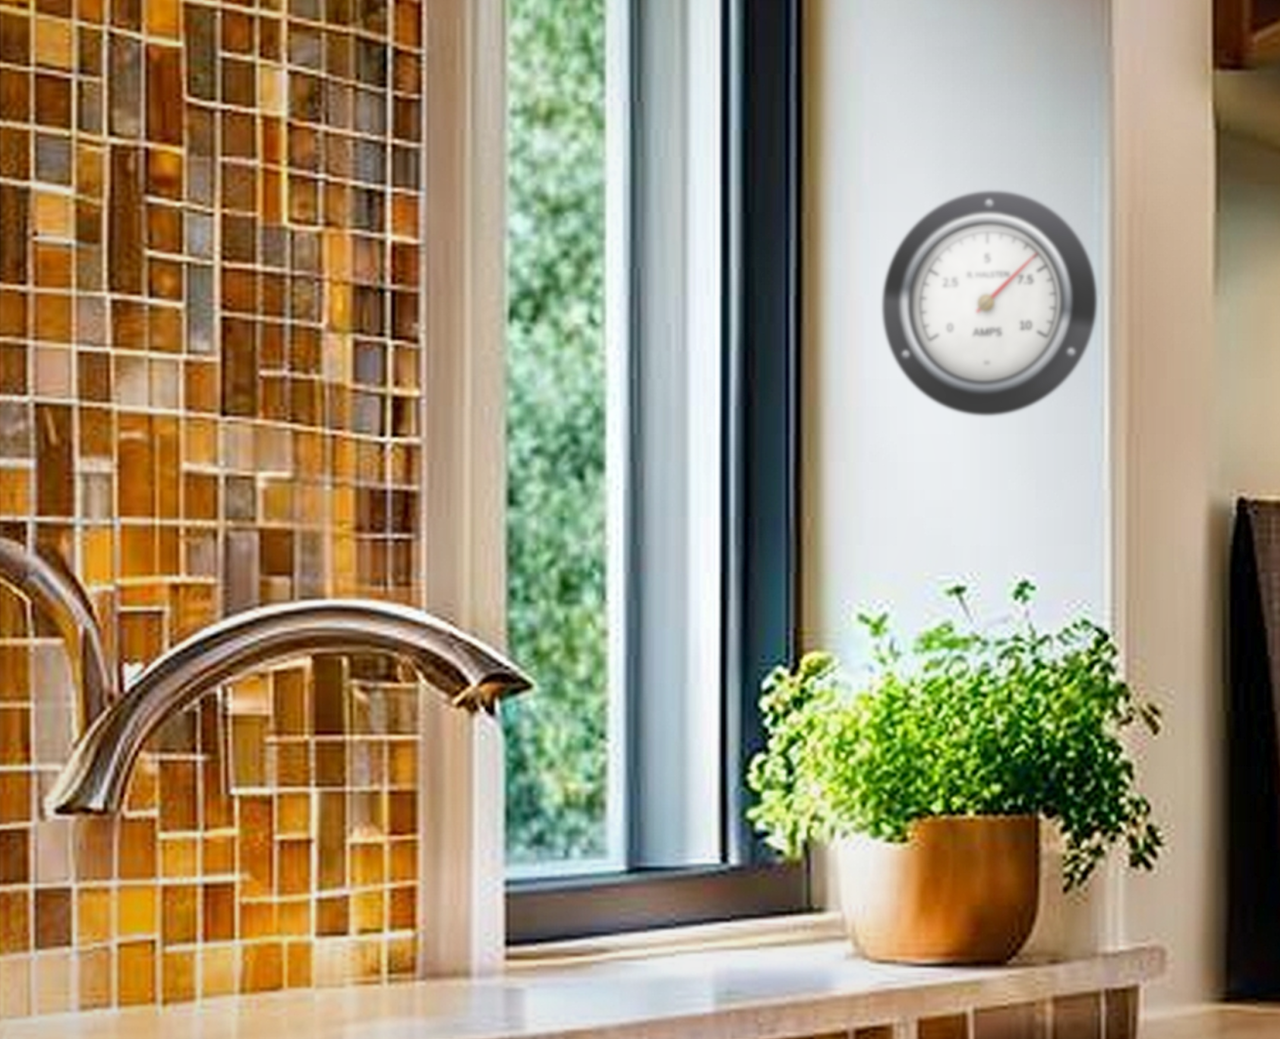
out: A 7
